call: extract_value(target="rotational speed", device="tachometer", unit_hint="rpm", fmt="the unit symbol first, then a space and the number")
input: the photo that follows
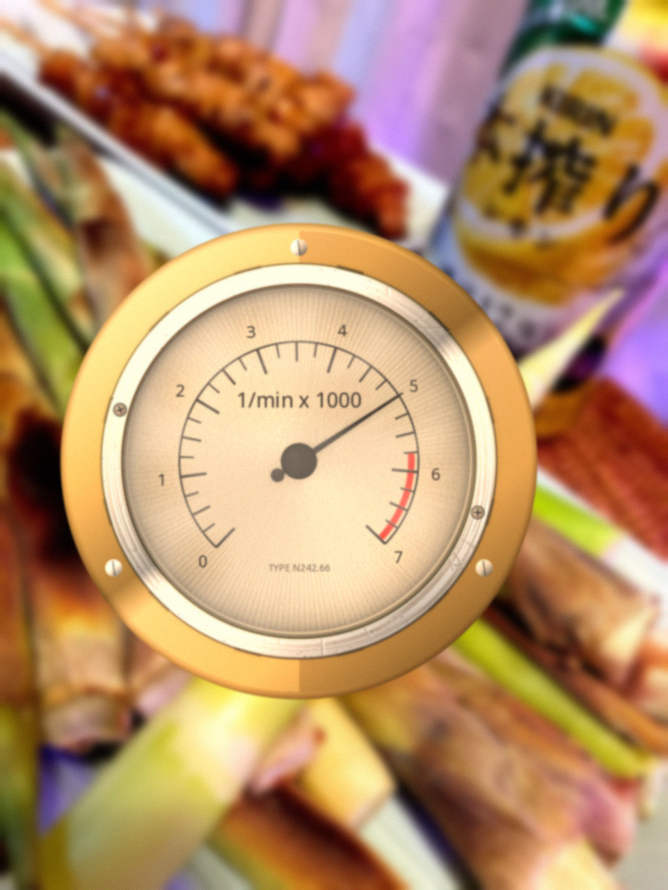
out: rpm 5000
